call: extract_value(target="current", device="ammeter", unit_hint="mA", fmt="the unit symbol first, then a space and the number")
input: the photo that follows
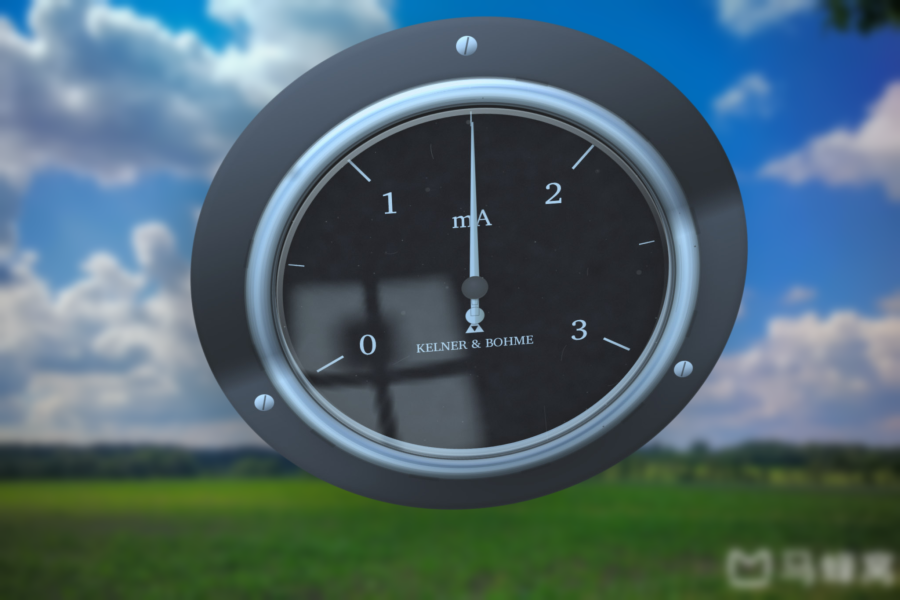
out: mA 1.5
